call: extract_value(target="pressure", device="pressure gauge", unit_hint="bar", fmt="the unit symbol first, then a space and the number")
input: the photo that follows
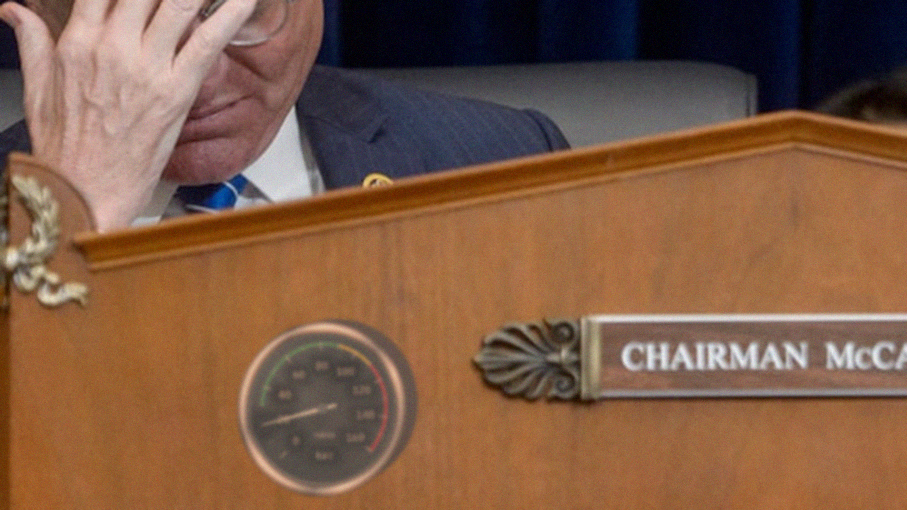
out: bar 20
